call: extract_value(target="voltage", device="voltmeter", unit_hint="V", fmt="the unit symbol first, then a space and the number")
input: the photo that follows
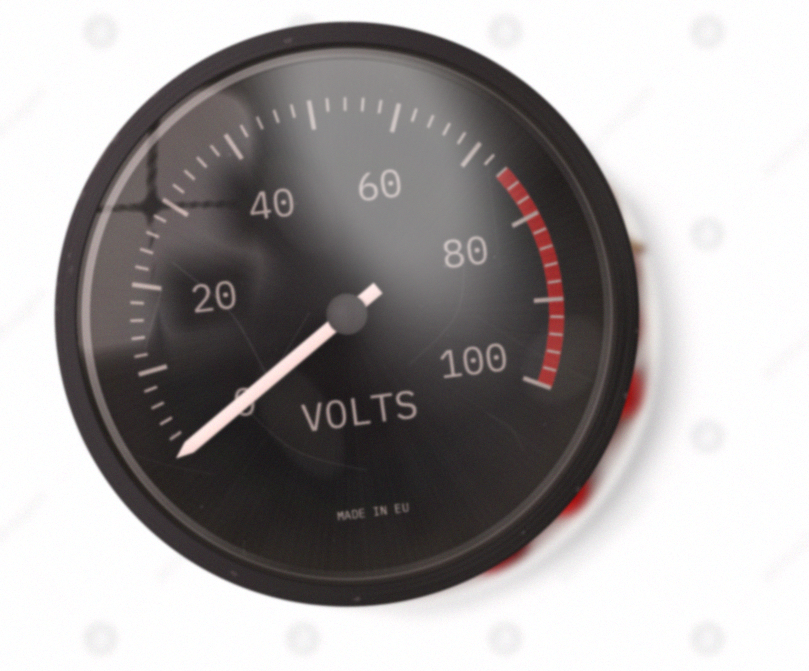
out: V 0
